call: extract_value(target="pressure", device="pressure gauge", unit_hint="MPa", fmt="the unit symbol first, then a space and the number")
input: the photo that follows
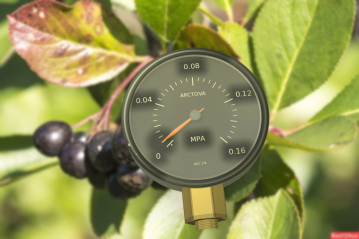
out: MPa 0.005
